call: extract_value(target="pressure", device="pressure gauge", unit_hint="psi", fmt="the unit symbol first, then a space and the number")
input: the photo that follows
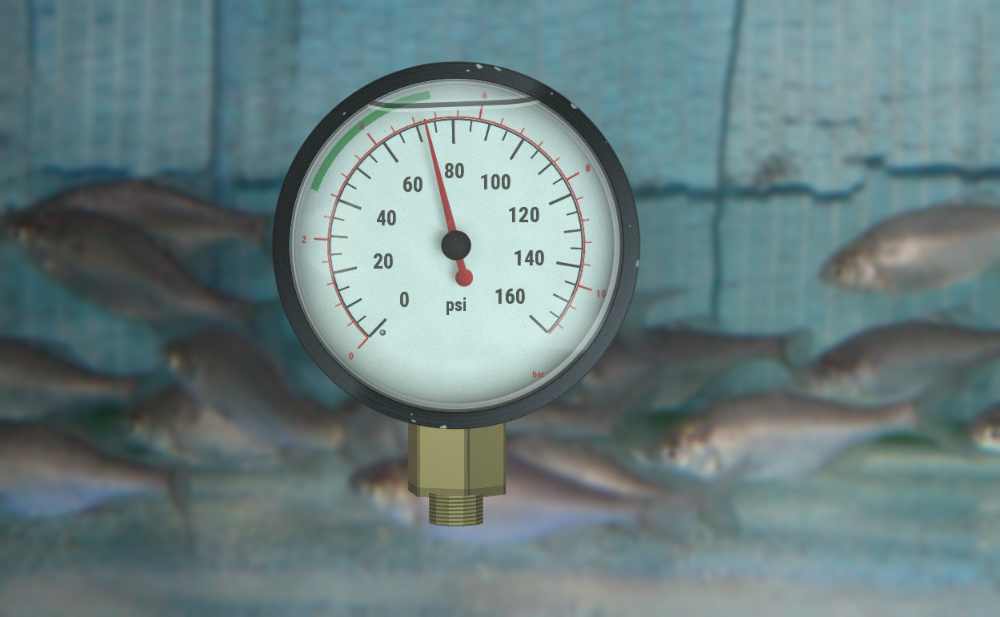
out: psi 72.5
